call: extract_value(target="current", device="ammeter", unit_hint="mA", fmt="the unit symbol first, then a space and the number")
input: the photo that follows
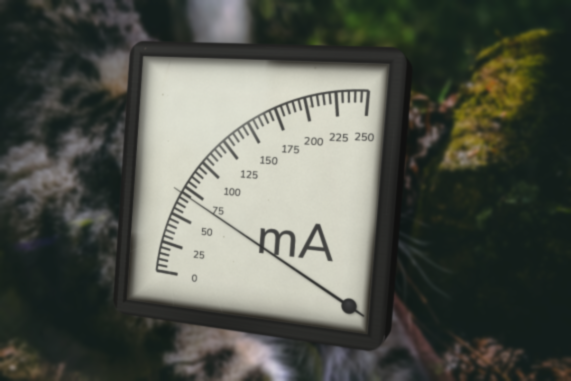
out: mA 70
